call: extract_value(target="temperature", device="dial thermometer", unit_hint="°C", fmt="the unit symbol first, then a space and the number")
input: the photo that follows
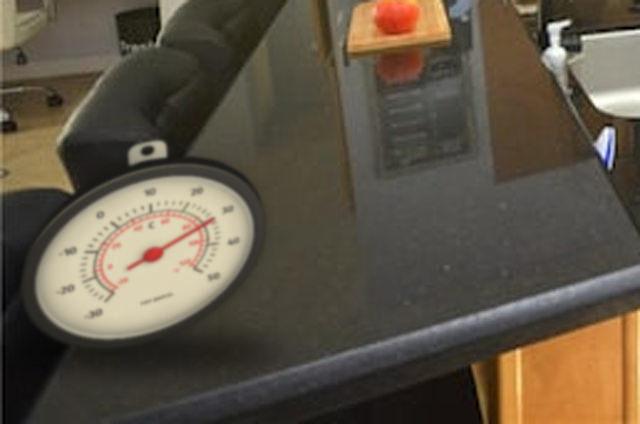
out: °C 30
